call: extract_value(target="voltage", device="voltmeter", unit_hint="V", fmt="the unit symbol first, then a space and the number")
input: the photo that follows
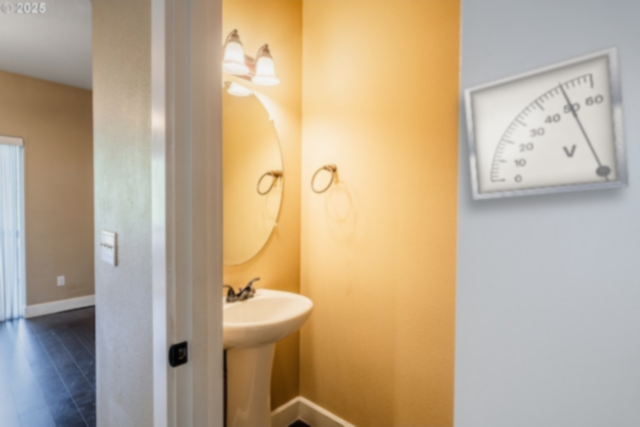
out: V 50
